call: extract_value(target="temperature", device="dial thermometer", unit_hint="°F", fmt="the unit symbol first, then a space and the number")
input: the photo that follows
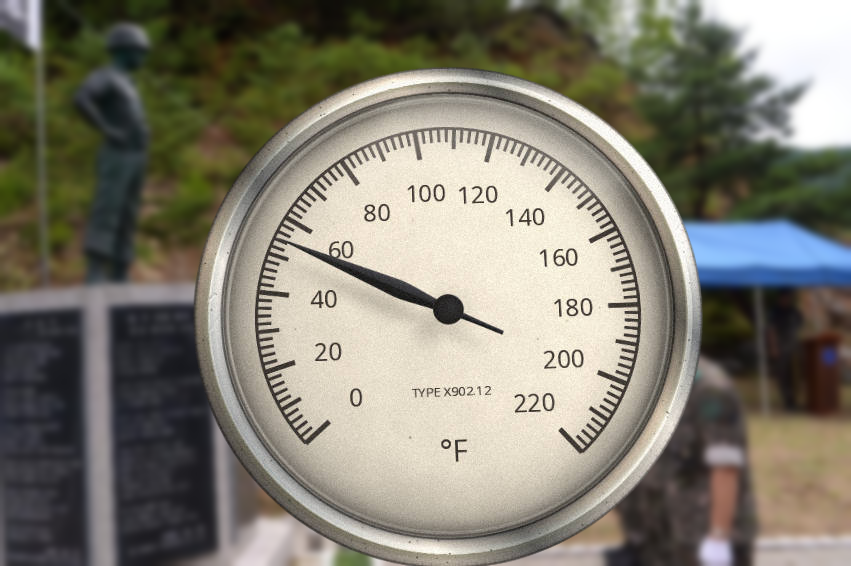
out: °F 54
